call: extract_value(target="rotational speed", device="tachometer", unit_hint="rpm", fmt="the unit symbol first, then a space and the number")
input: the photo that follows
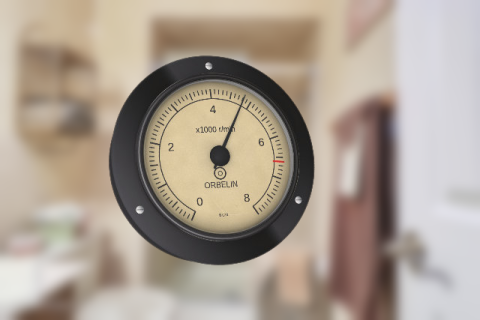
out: rpm 4800
